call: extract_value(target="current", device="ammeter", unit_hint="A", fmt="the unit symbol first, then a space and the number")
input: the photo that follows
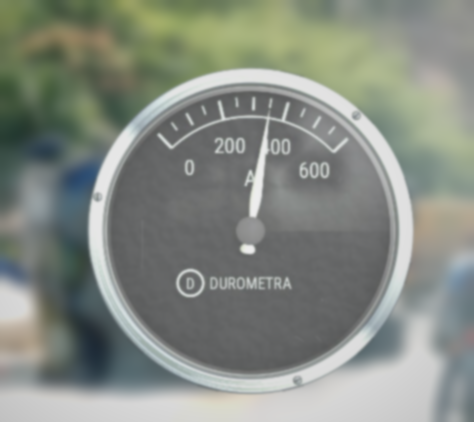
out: A 350
